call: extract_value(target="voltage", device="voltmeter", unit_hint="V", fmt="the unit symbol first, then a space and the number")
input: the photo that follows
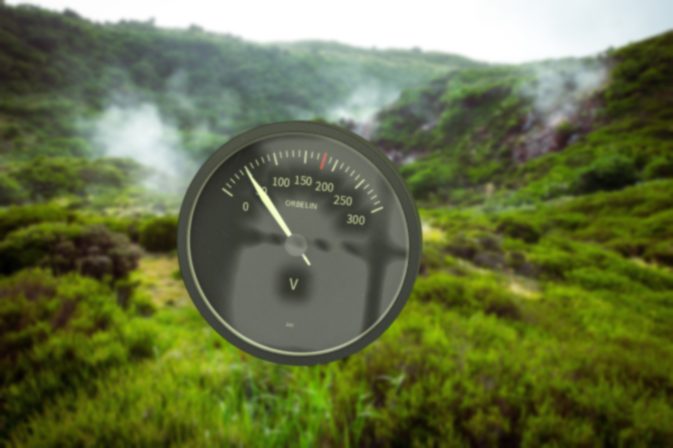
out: V 50
